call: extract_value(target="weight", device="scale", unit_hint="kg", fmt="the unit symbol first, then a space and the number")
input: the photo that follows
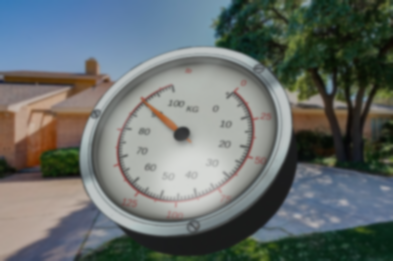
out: kg 90
